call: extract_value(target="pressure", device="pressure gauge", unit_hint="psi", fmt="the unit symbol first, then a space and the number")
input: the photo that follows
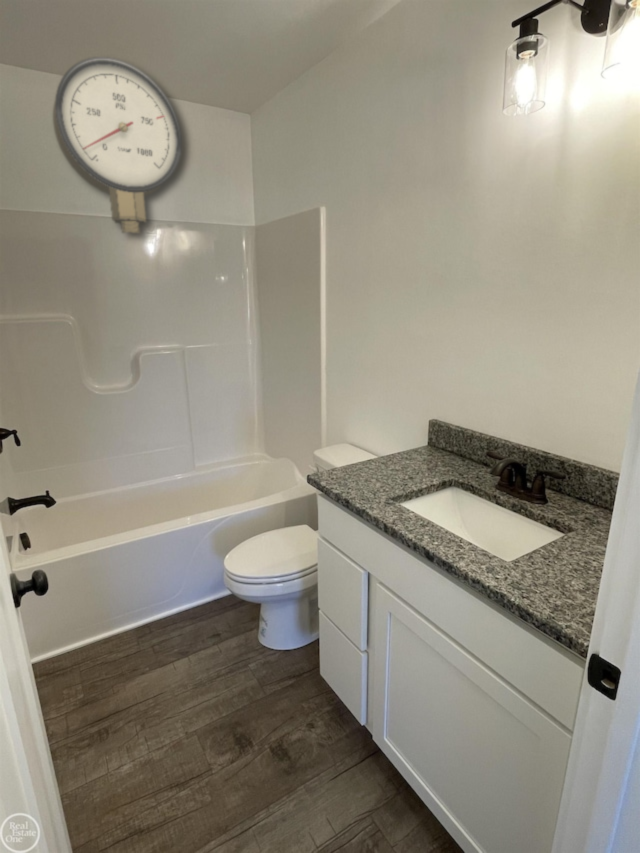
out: psi 50
